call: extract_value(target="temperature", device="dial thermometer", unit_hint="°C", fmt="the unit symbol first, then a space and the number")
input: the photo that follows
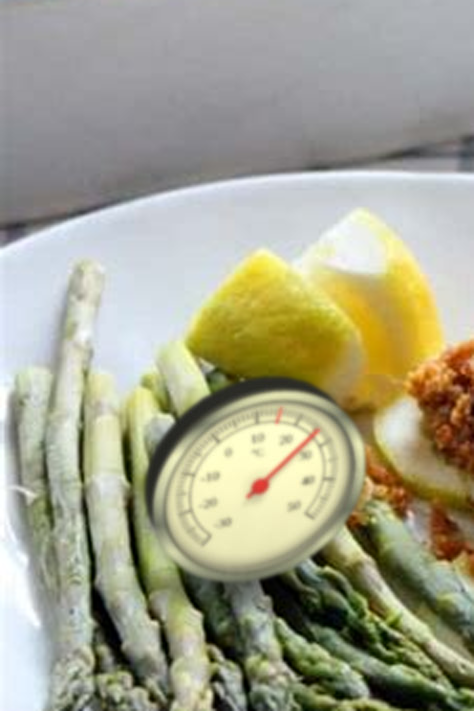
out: °C 25
